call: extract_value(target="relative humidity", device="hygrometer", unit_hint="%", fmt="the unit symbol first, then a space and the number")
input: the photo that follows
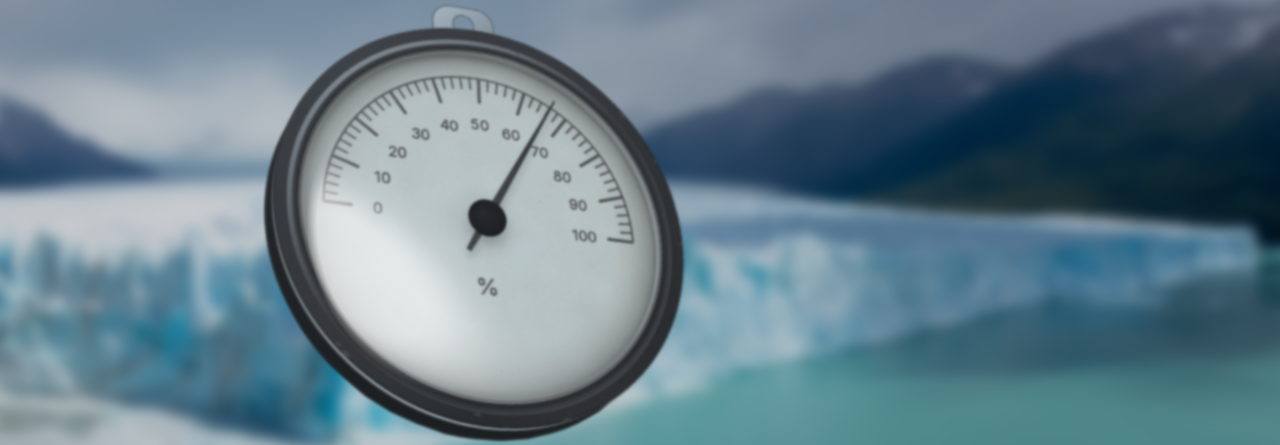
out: % 66
